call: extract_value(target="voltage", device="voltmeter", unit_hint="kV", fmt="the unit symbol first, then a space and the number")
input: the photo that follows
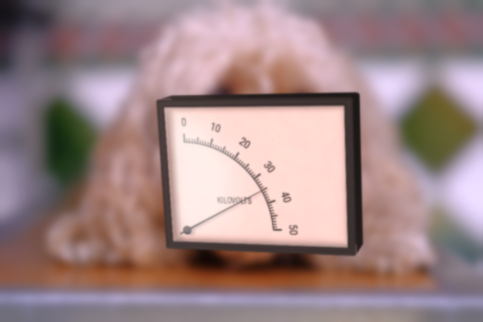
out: kV 35
